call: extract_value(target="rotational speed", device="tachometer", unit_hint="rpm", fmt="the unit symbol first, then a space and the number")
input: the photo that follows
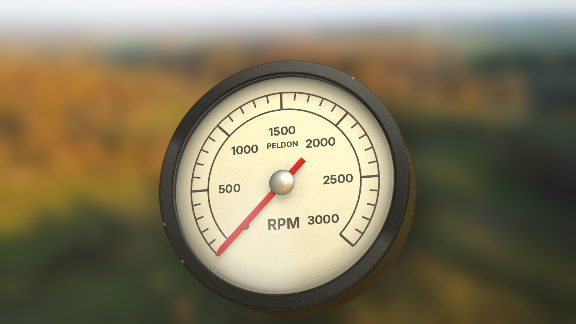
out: rpm 0
